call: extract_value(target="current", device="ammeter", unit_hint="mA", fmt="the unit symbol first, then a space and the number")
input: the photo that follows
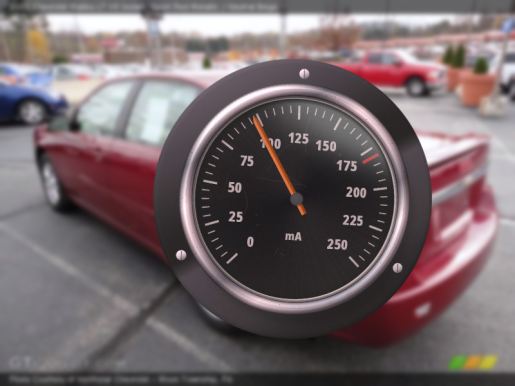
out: mA 97.5
